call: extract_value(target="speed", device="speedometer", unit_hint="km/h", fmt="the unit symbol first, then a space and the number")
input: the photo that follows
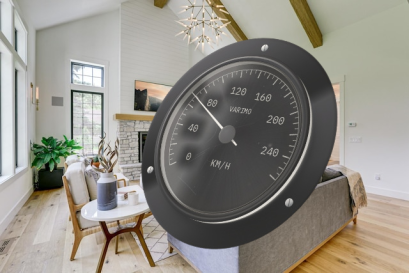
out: km/h 70
